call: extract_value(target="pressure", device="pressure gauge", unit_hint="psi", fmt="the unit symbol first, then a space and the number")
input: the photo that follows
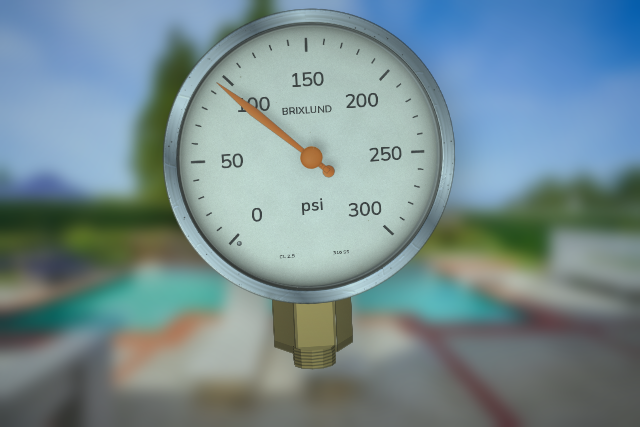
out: psi 95
